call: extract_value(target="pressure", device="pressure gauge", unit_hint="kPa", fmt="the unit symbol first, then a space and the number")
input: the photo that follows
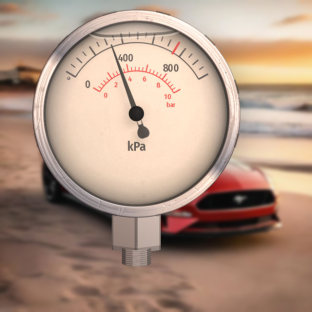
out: kPa 325
